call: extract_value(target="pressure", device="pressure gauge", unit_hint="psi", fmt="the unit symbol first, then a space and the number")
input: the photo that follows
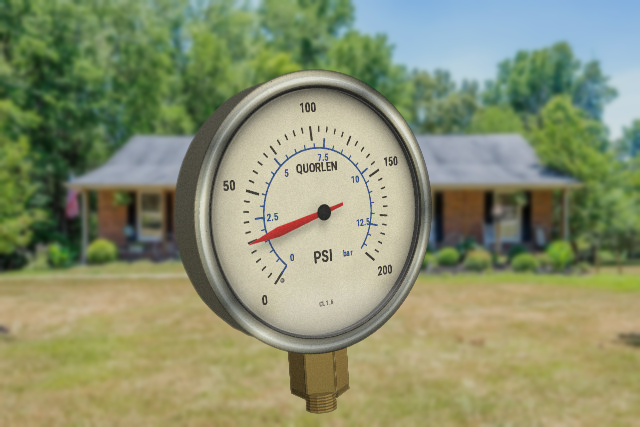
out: psi 25
